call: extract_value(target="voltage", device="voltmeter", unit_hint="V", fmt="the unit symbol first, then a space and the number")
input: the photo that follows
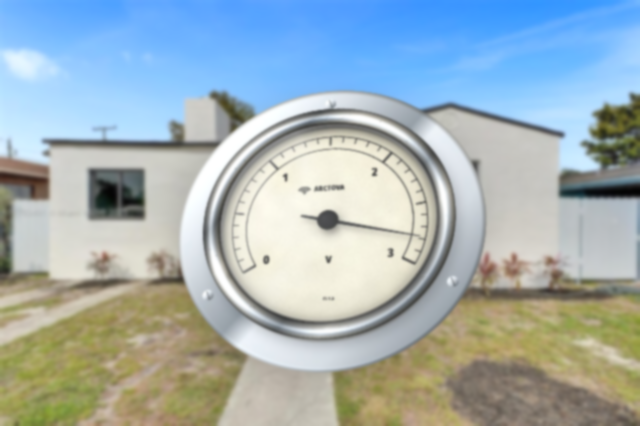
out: V 2.8
